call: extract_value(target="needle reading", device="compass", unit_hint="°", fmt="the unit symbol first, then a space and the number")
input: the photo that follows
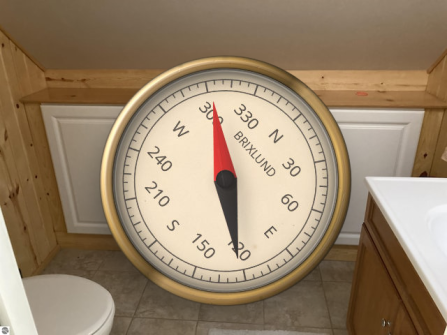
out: ° 302.5
